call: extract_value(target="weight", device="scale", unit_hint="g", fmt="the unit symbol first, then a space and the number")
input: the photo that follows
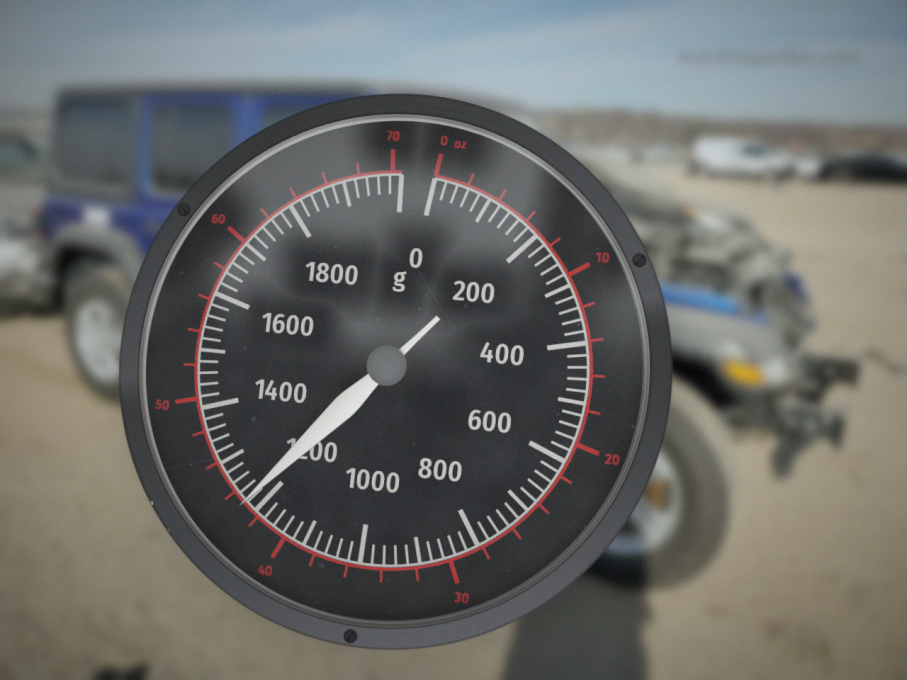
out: g 1220
